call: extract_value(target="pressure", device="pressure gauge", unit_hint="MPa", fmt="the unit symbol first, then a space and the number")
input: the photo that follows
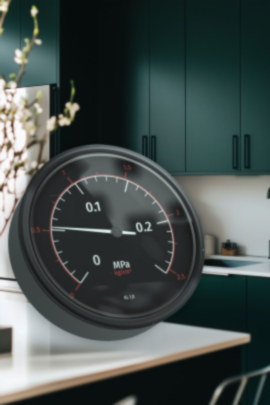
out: MPa 0.05
